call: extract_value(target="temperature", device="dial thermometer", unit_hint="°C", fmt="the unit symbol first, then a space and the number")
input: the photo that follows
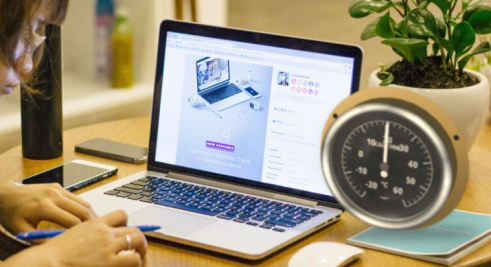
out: °C 20
